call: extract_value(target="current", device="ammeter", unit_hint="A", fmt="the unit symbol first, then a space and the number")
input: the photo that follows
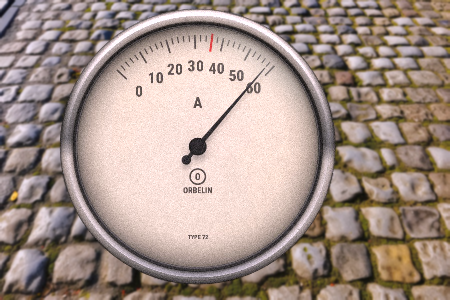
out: A 58
